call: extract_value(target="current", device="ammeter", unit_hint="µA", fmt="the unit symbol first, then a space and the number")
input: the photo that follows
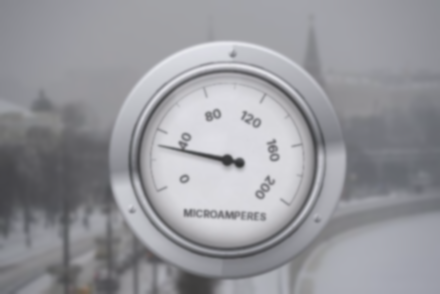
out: µA 30
